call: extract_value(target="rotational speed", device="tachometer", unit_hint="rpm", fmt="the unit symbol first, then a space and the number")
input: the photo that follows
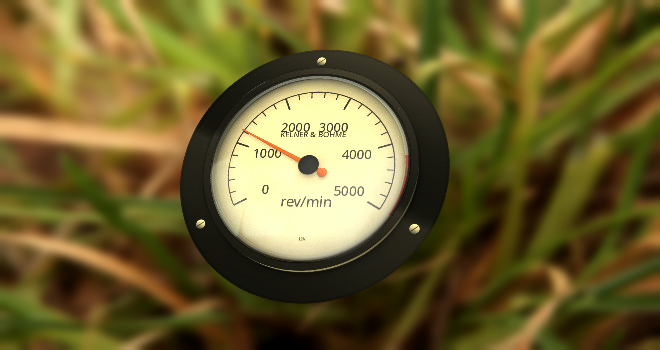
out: rpm 1200
